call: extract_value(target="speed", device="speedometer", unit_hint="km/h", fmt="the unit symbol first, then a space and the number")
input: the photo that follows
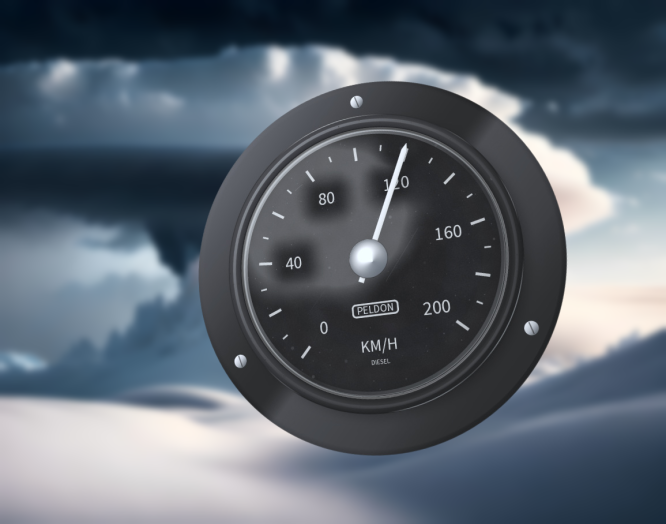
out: km/h 120
